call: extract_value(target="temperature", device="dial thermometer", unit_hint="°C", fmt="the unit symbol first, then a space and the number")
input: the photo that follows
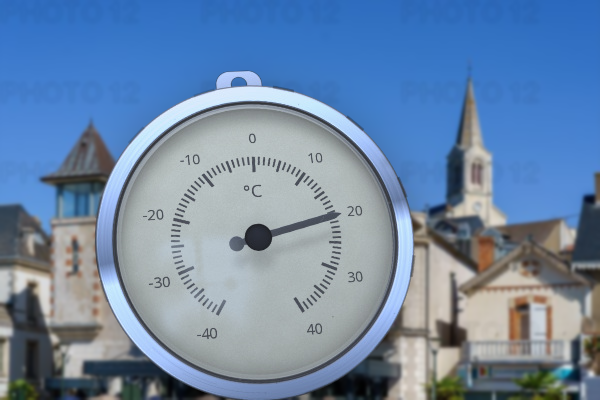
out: °C 20
